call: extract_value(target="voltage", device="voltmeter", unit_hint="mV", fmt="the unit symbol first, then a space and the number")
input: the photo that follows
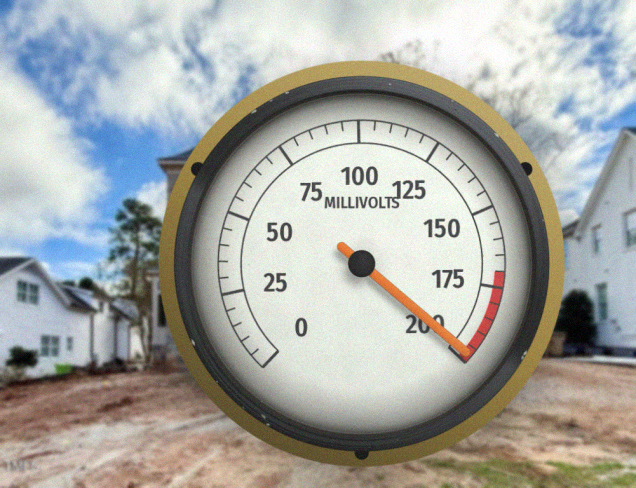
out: mV 197.5
